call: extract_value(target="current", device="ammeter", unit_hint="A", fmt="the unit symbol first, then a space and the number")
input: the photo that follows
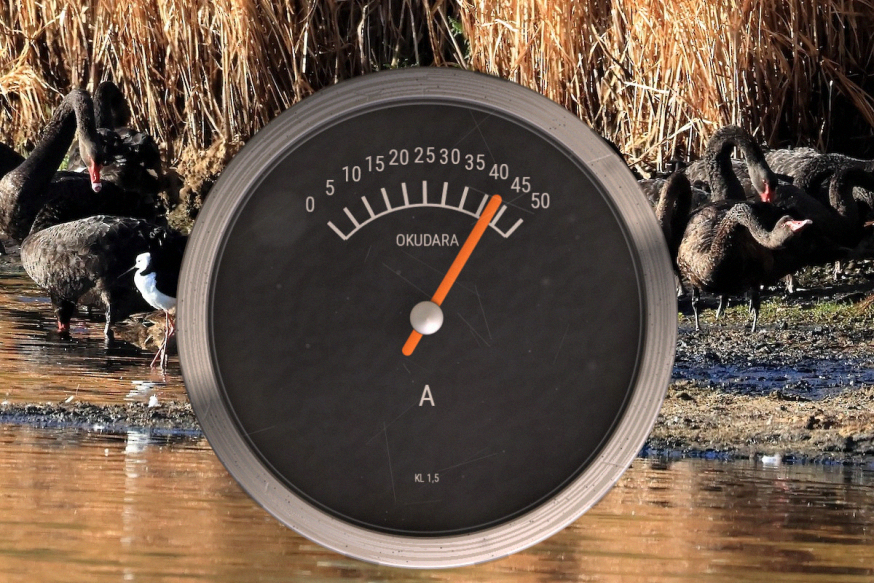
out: A 42.5
